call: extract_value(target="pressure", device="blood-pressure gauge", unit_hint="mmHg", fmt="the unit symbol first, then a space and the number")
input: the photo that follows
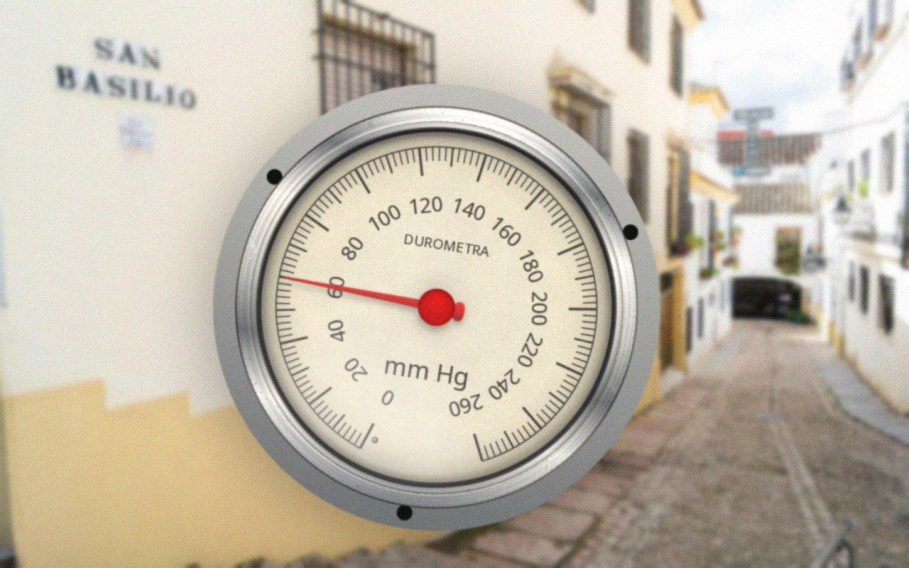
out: mmHg 60
